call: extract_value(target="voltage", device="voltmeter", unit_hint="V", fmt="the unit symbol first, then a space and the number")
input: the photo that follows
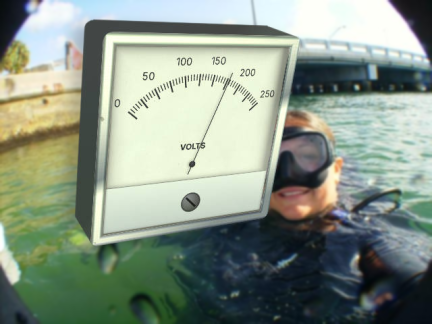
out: V 175
